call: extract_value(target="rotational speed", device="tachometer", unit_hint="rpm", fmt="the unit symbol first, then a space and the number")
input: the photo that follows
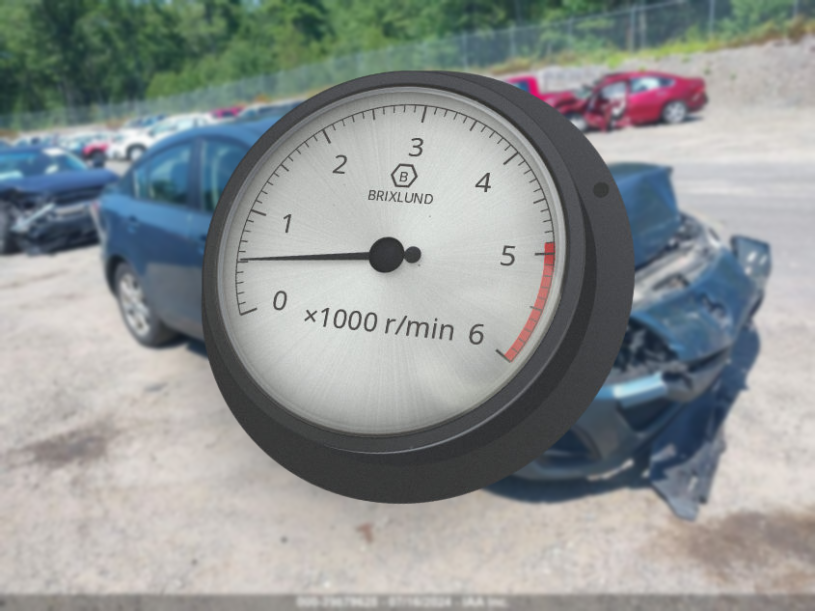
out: rpm 500
